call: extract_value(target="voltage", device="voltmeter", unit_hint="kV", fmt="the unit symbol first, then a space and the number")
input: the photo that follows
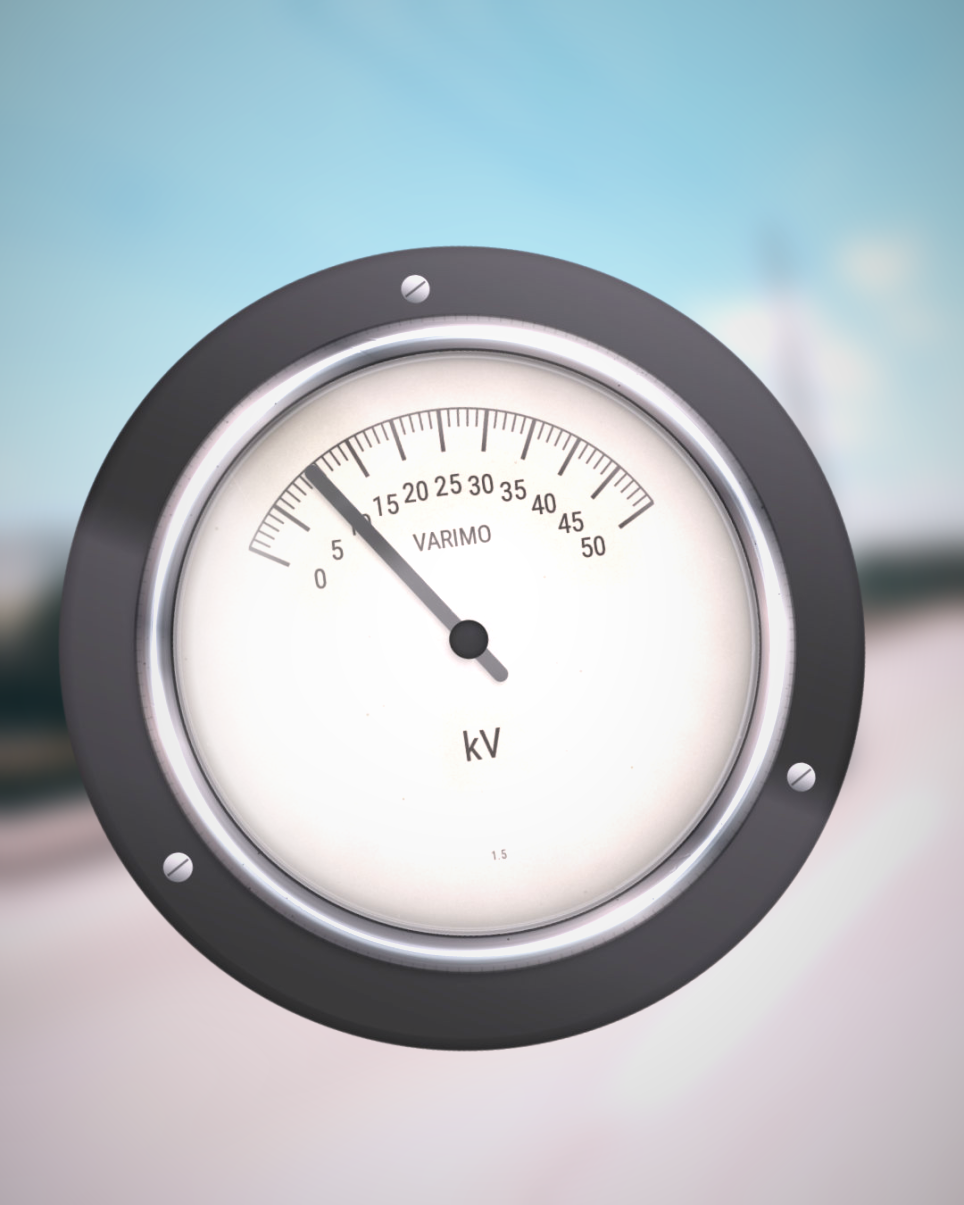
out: kV 10
